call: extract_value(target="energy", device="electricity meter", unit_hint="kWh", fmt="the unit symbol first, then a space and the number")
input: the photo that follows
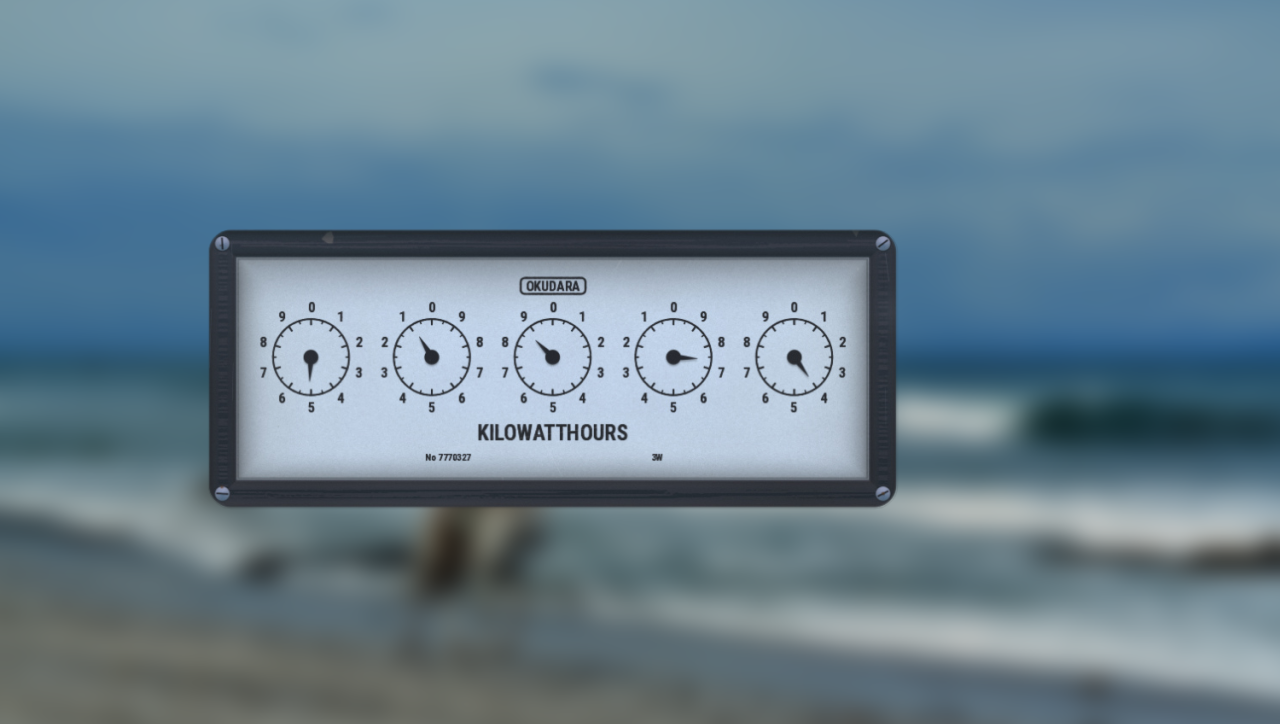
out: kWh 50874
